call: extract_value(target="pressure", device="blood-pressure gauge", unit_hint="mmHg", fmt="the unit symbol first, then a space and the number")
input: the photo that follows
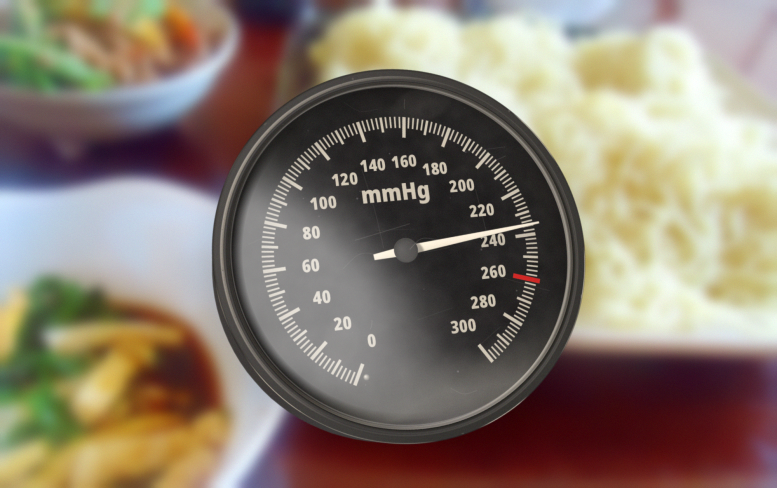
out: mmHg 236
